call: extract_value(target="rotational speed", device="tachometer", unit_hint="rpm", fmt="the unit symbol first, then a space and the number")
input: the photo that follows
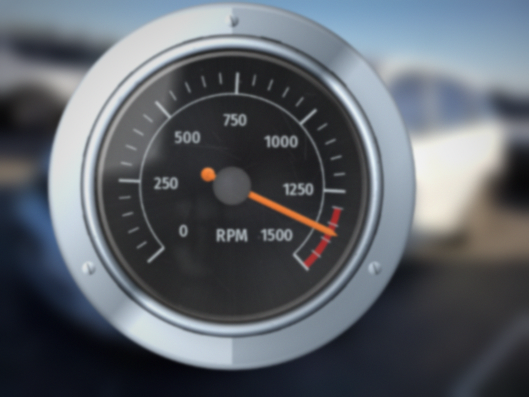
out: rpm 1375
